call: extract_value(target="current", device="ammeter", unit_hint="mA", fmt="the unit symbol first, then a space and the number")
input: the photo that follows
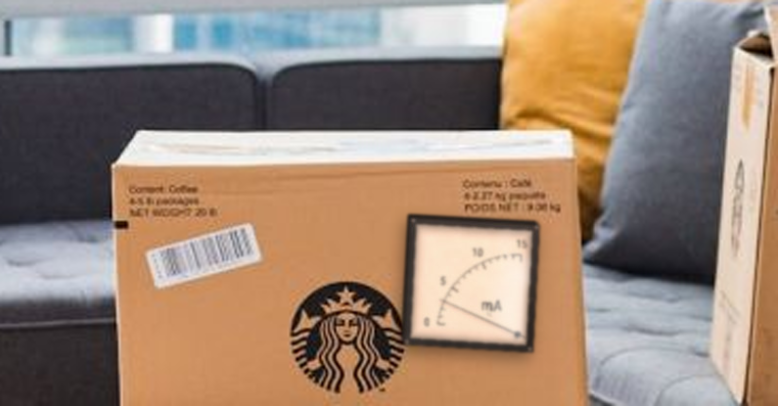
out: mA 3
